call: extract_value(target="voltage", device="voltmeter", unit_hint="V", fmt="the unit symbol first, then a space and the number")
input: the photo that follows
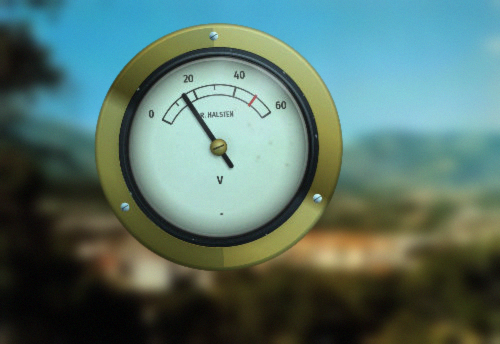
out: V 15
